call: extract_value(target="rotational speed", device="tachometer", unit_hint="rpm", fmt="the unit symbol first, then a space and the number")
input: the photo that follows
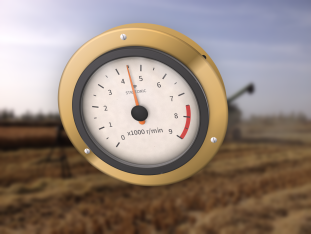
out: rpm 4500
